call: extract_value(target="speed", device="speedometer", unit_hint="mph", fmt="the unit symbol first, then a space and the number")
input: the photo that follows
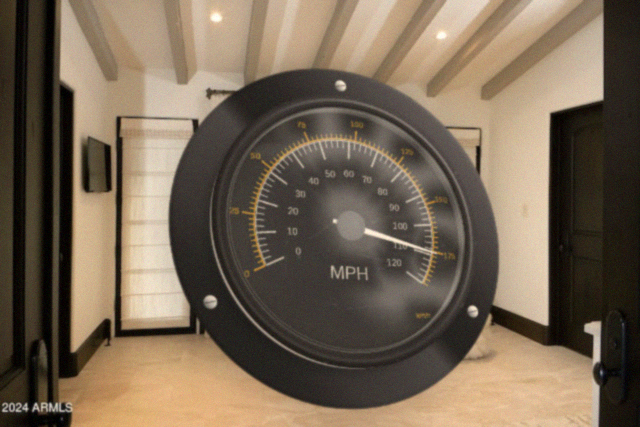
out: mph 110
